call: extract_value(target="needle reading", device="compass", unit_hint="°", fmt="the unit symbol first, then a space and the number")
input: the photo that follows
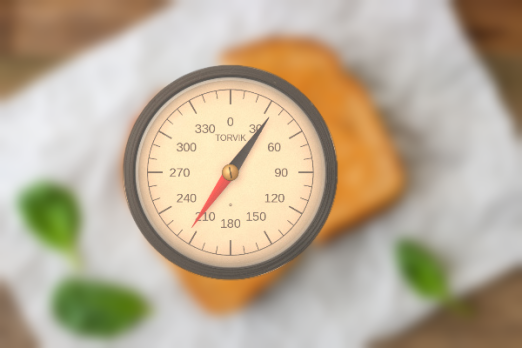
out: ° 215
